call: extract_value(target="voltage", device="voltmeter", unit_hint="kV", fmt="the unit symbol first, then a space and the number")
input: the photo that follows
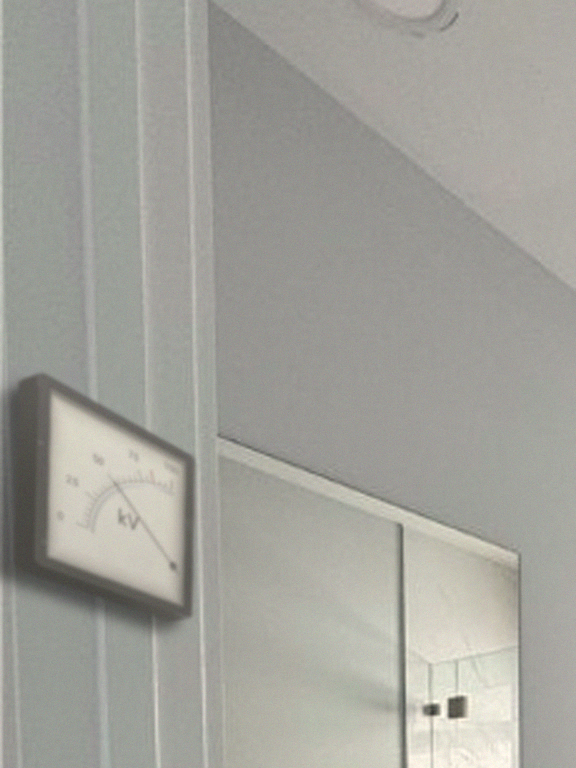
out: kV 50
